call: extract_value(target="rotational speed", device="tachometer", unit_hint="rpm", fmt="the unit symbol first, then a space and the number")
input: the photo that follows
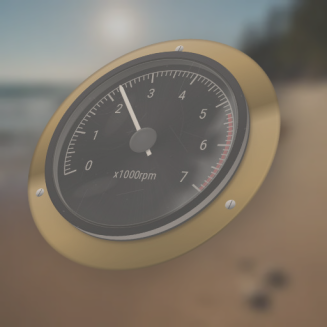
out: rpm 2300
